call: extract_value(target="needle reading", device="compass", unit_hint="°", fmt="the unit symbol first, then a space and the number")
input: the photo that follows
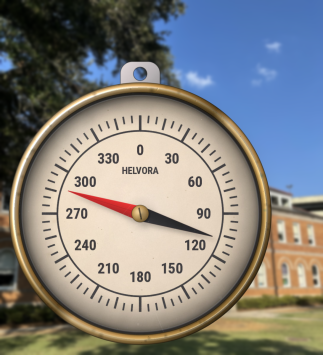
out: ° 287.5
